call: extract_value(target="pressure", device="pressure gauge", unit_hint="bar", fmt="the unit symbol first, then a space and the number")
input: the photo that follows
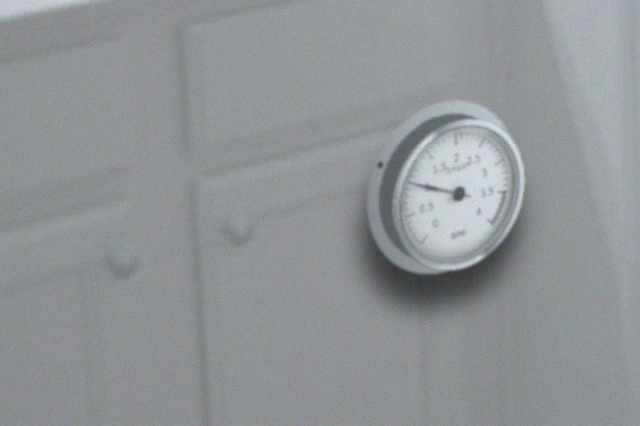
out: bar 1
